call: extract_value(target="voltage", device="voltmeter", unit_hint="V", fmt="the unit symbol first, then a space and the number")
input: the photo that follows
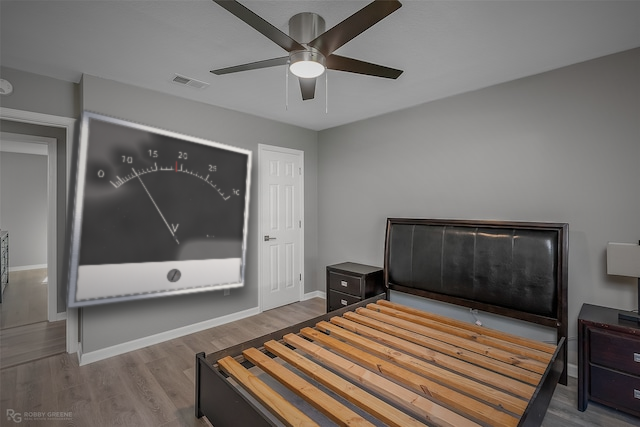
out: V 10
